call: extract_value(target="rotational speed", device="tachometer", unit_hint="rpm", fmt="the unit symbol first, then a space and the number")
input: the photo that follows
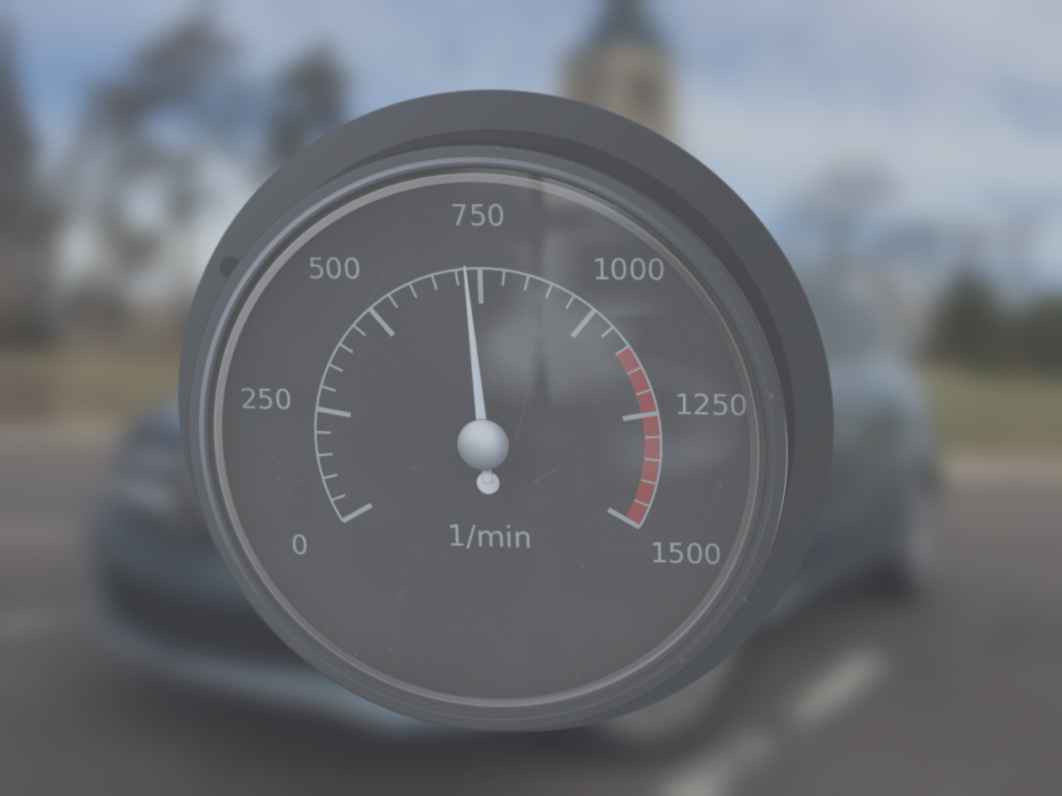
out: rpm 725
